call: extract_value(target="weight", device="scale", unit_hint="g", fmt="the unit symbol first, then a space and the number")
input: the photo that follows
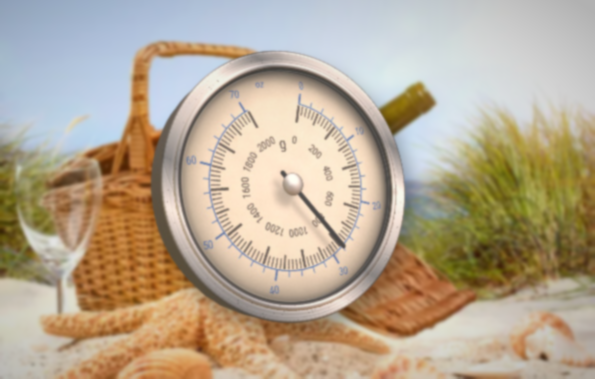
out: g 800
